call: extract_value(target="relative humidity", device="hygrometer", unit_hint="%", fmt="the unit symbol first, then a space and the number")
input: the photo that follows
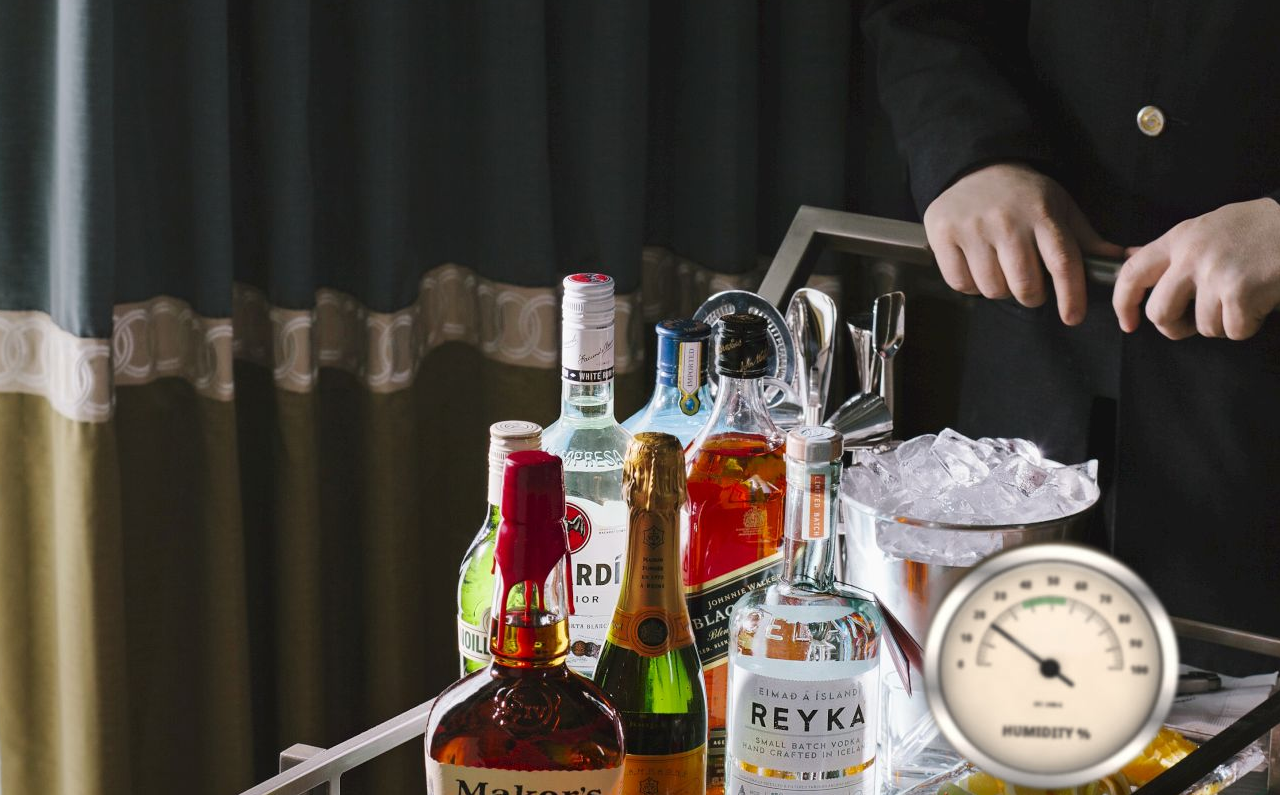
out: % 20
